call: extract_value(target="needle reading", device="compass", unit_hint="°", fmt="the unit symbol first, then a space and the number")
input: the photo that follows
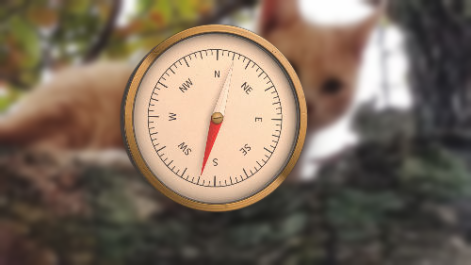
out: ° 195
